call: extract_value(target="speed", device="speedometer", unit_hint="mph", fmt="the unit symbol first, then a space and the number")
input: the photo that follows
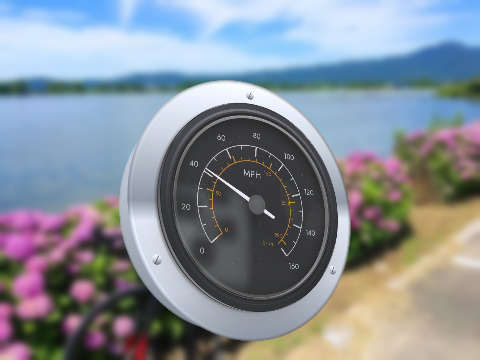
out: mph 40
